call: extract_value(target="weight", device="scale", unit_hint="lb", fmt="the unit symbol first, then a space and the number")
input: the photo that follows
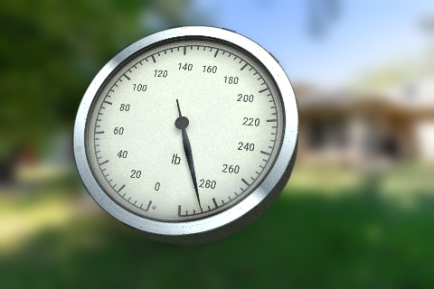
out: lb 288
